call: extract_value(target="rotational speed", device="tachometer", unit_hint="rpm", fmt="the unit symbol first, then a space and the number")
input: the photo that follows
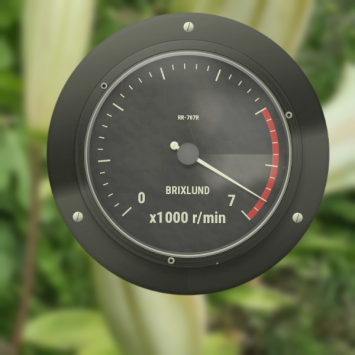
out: rpm 6600
